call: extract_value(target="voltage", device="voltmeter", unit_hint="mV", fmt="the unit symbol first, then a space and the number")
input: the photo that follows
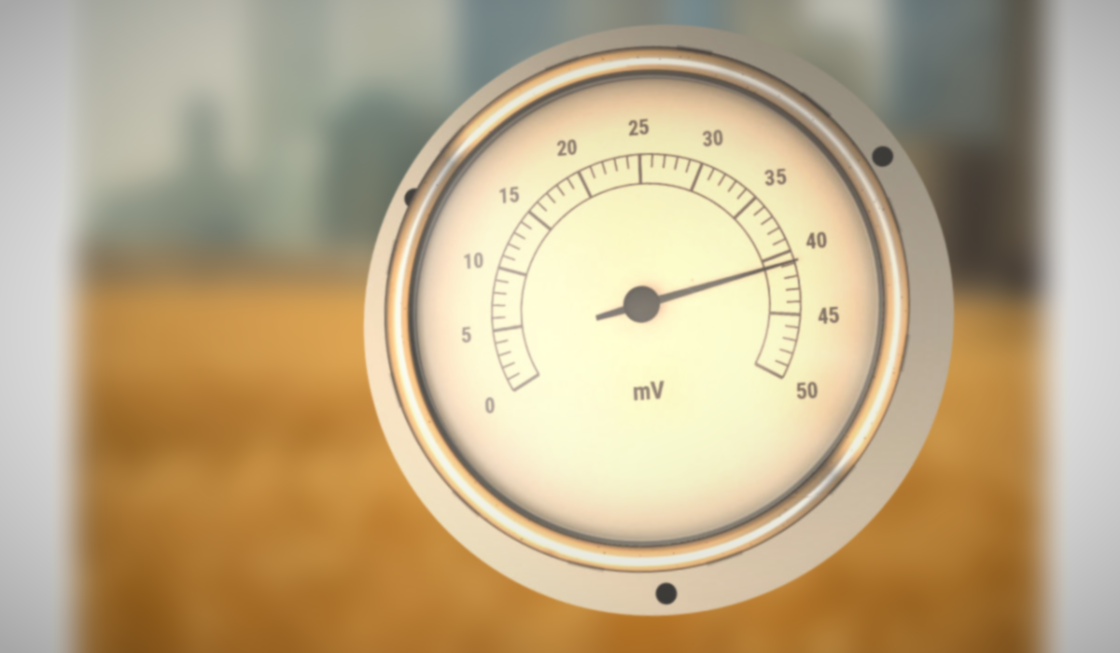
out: mV 41
